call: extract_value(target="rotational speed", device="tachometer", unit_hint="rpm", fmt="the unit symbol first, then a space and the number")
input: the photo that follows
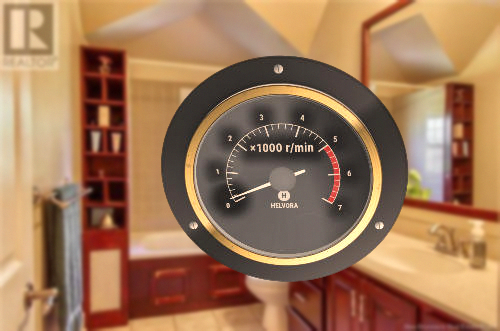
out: rpm 200
